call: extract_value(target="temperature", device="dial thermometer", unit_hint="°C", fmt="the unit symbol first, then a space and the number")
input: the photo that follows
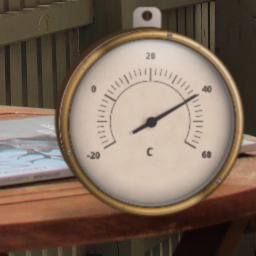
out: °C 40
